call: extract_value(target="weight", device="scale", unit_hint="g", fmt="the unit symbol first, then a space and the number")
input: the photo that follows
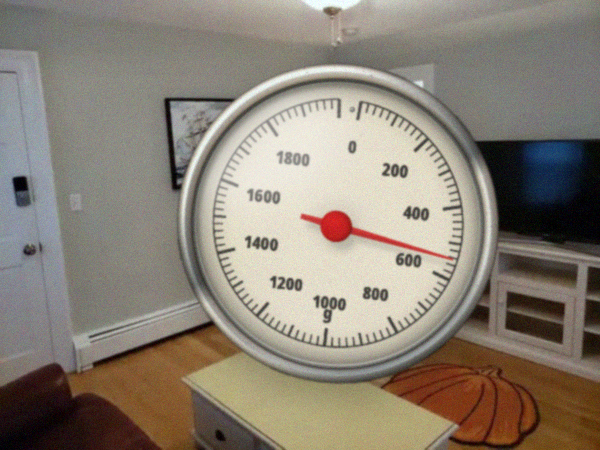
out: g 540
